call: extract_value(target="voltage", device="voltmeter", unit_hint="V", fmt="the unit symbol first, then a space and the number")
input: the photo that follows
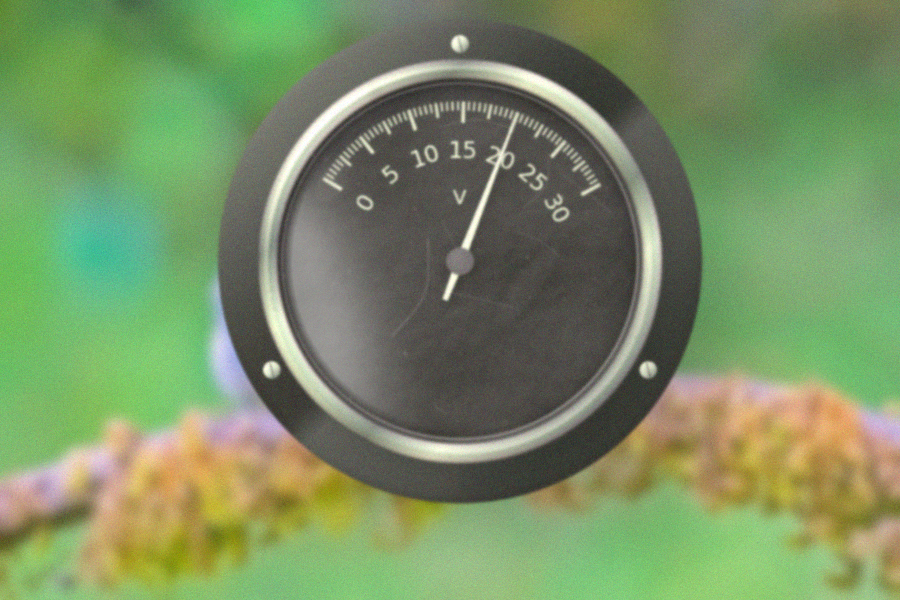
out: V 20
